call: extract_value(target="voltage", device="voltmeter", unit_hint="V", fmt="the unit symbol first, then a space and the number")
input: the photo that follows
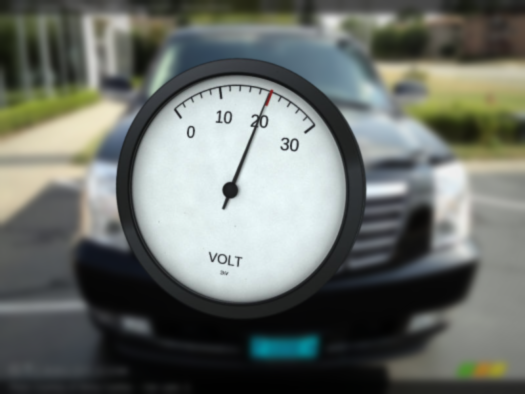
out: V 20
